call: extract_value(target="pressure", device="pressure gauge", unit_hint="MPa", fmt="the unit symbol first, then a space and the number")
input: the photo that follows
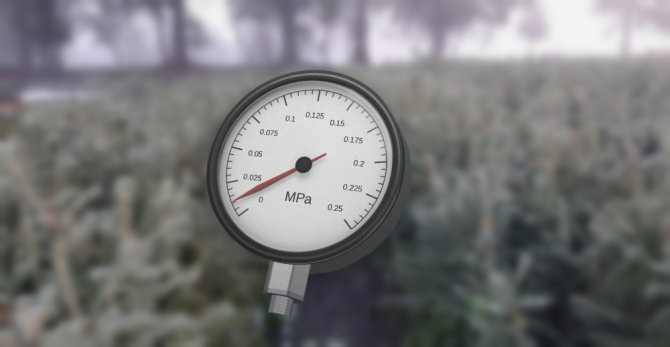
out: MPa 0.01
